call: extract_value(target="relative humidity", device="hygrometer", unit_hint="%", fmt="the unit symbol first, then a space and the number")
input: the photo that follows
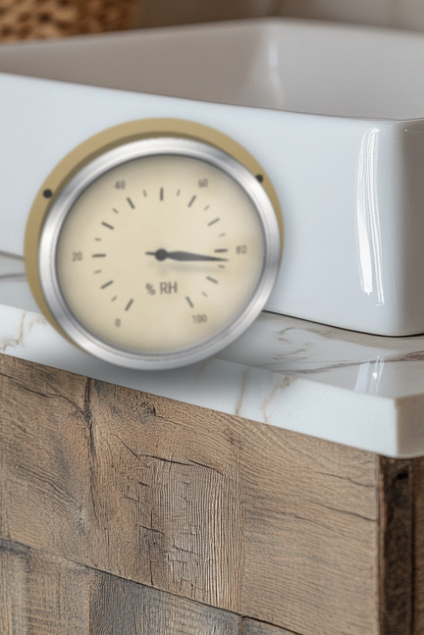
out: % 82.5
